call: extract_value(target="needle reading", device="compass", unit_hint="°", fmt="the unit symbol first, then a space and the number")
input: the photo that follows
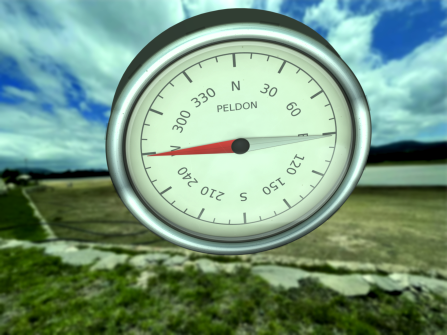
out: ° 270
